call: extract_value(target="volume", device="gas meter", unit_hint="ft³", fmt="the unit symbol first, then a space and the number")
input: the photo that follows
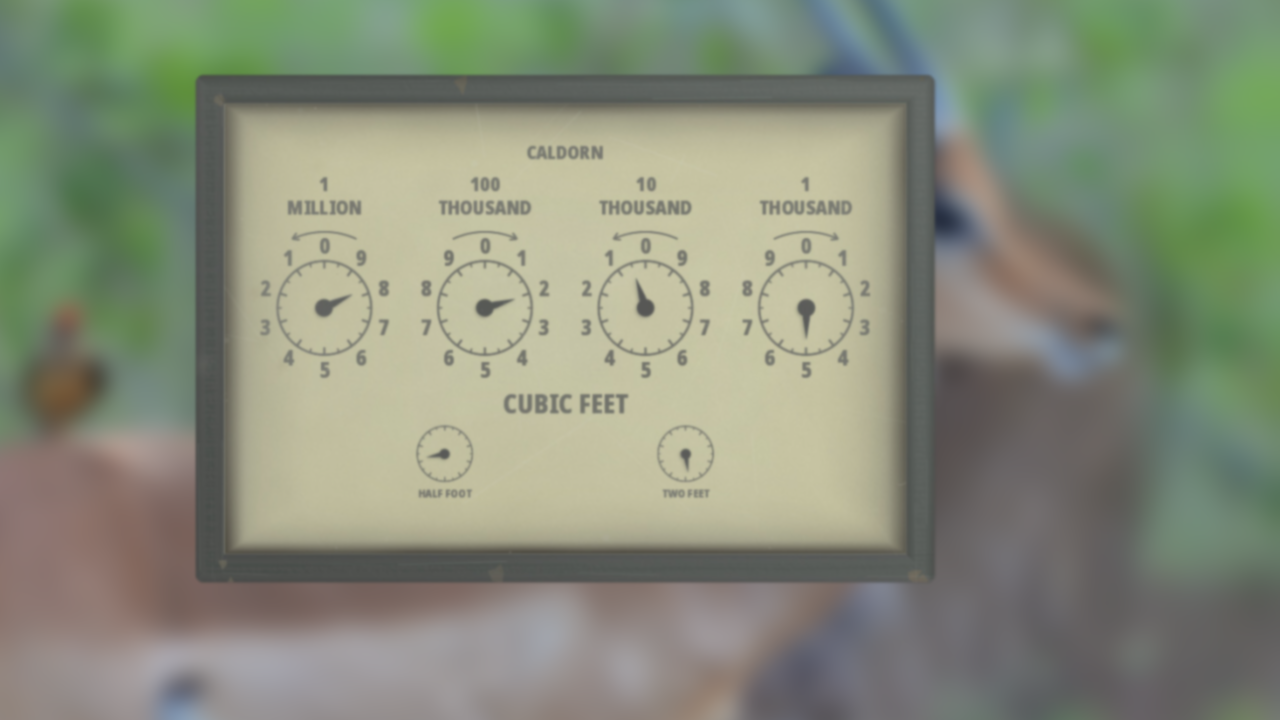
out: ft³ 820500
